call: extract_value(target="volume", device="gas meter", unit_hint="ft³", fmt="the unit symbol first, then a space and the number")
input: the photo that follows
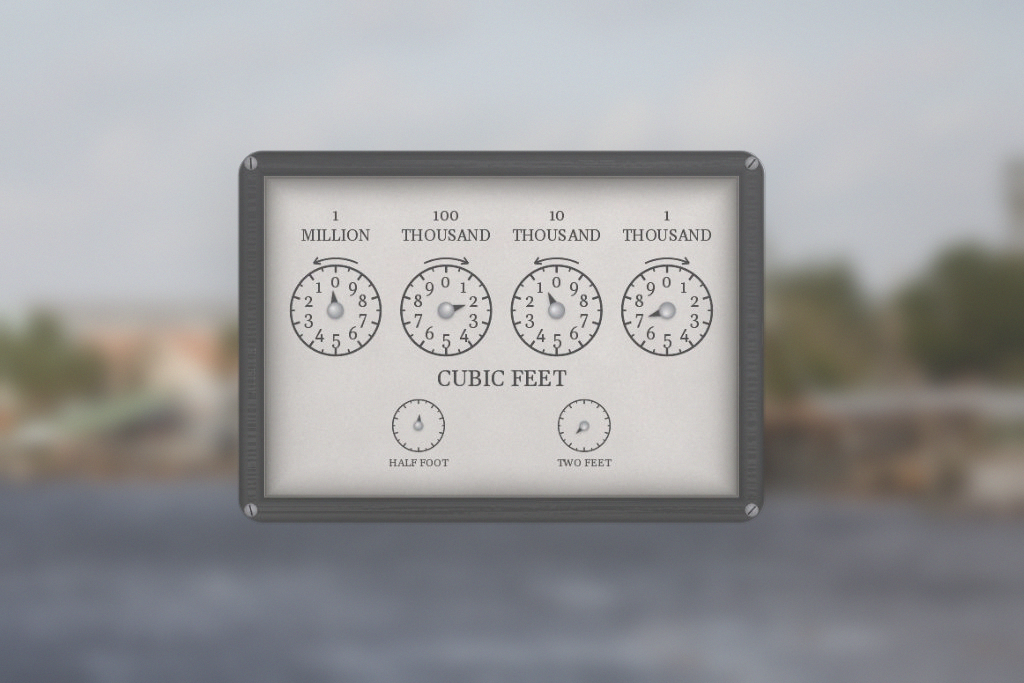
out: ft³ 20700
